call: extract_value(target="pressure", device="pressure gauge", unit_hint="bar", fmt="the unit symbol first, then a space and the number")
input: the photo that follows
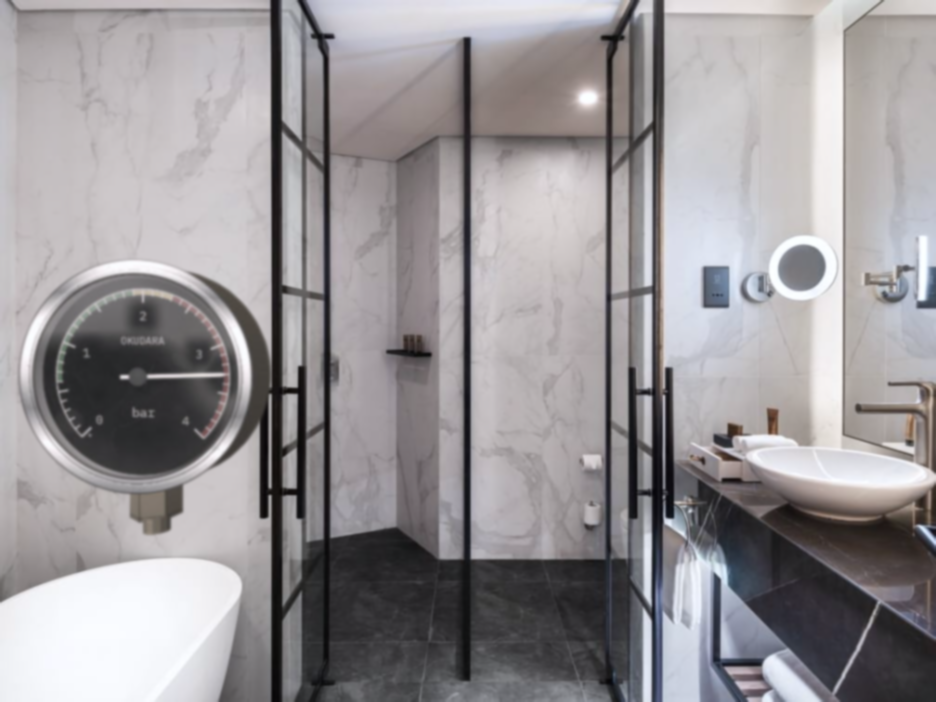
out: bar 3.3
